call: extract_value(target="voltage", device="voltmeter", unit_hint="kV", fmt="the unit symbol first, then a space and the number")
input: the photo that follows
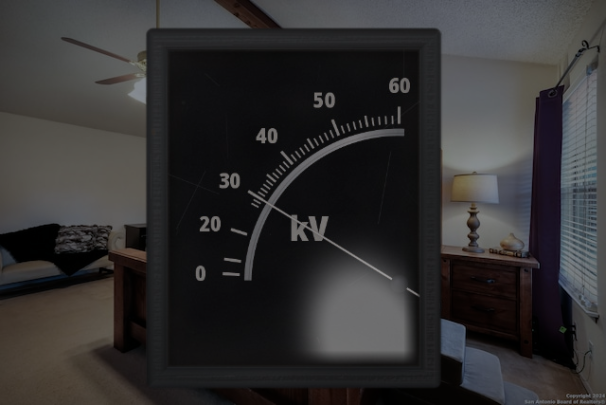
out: kV 30
